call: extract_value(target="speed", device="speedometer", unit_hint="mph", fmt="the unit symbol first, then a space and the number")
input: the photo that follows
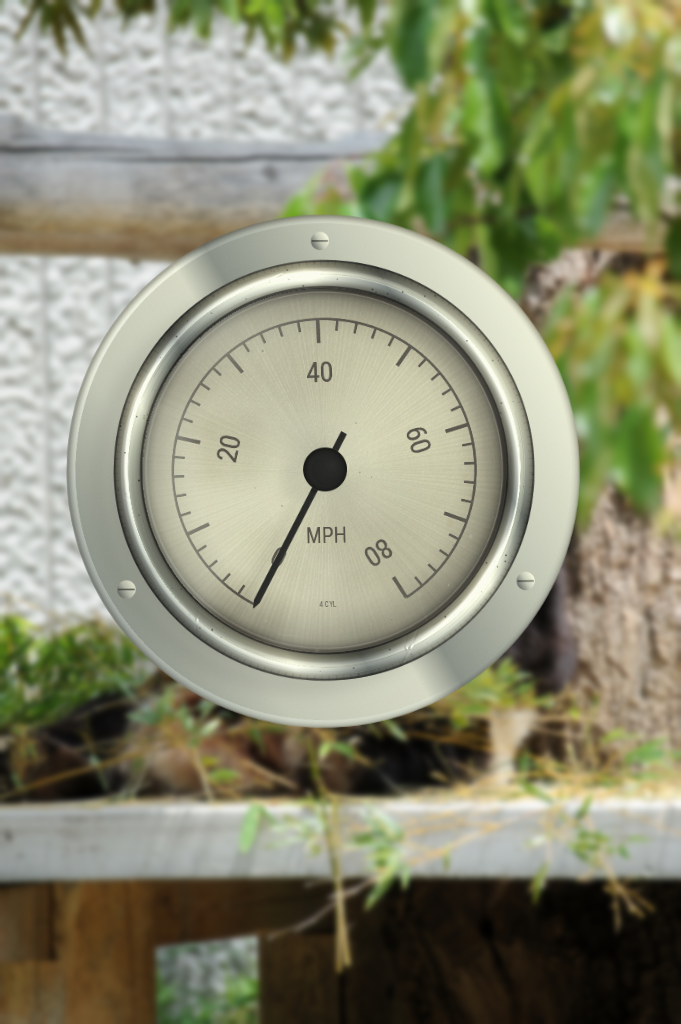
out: mph 0
